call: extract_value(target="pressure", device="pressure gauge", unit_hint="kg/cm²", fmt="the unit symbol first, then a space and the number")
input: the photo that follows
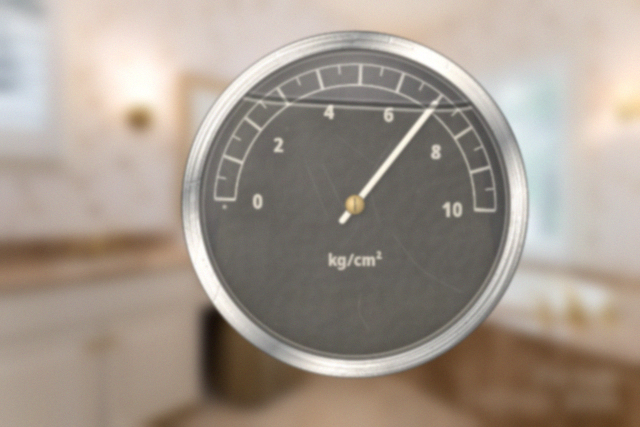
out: kg/cm² 7
